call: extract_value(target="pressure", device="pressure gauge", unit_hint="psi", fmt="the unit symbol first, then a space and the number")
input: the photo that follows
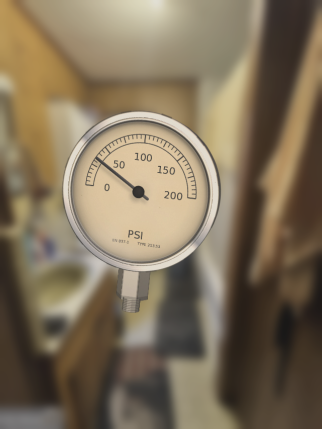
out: psi 35
